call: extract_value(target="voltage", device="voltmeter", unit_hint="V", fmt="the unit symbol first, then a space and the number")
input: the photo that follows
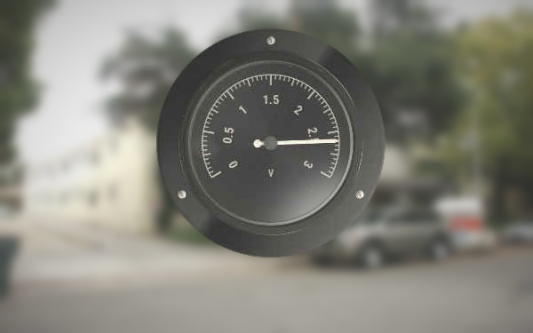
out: V 2.6
